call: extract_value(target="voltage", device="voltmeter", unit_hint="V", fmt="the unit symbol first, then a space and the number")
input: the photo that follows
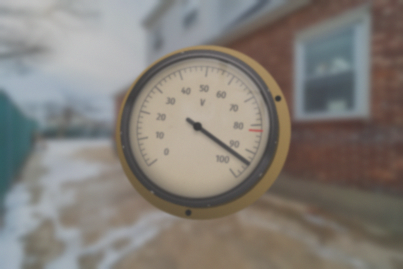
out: V 94
